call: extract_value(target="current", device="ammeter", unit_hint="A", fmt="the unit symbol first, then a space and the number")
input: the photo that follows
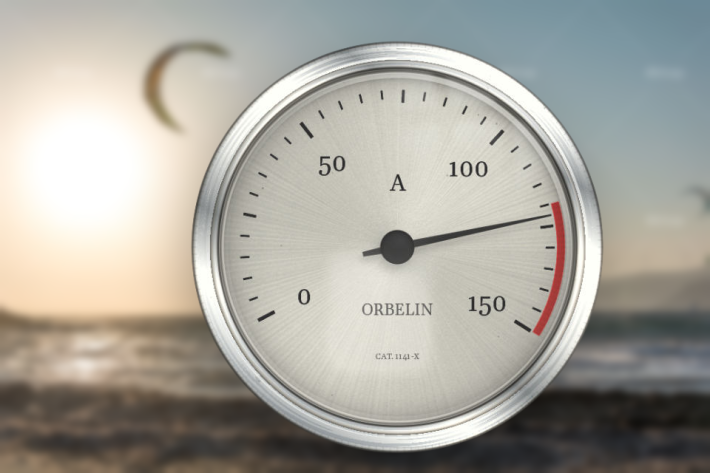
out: A 122.5
